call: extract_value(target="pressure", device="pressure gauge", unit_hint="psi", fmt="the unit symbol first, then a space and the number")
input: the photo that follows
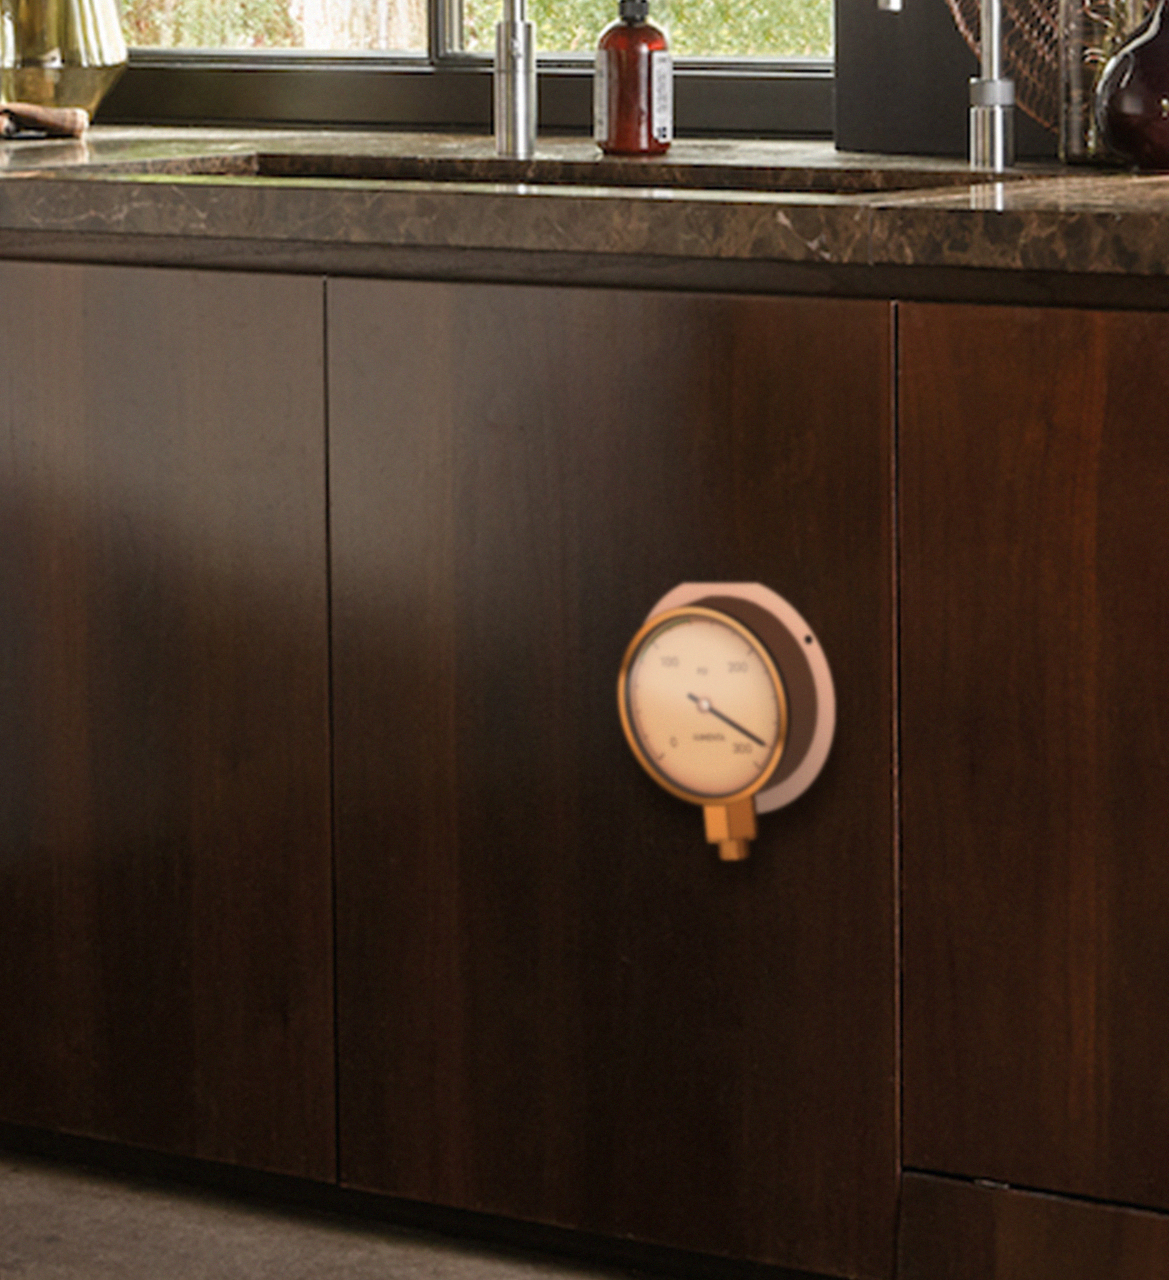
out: psi 280
